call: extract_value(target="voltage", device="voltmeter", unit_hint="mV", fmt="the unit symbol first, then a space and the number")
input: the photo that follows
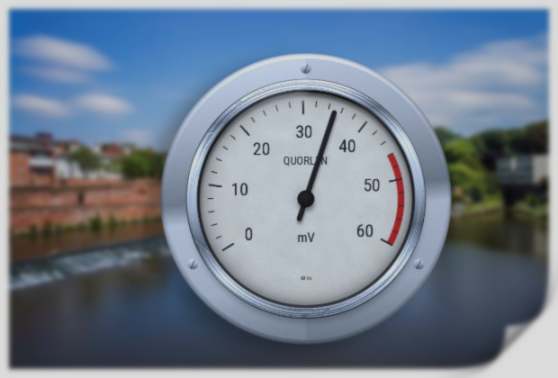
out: mV 35
